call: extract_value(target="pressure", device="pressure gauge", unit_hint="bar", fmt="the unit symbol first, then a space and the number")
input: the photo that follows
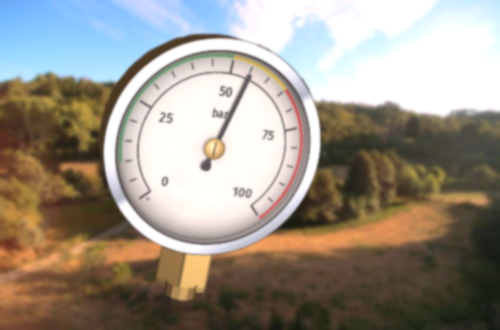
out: bar 55
